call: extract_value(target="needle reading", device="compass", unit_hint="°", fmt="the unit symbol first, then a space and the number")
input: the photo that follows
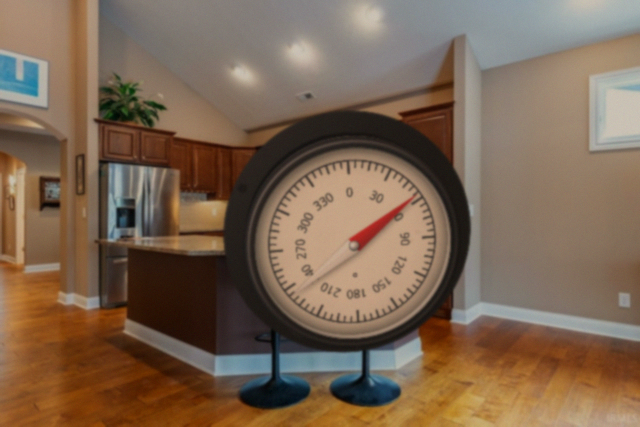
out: ° 55
